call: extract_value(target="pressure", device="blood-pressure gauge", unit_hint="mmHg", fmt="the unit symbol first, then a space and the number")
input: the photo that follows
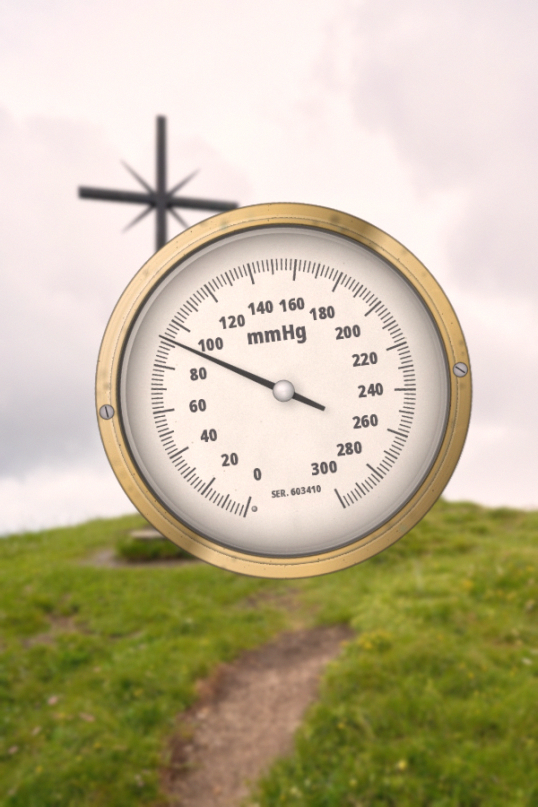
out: mmHg 92
